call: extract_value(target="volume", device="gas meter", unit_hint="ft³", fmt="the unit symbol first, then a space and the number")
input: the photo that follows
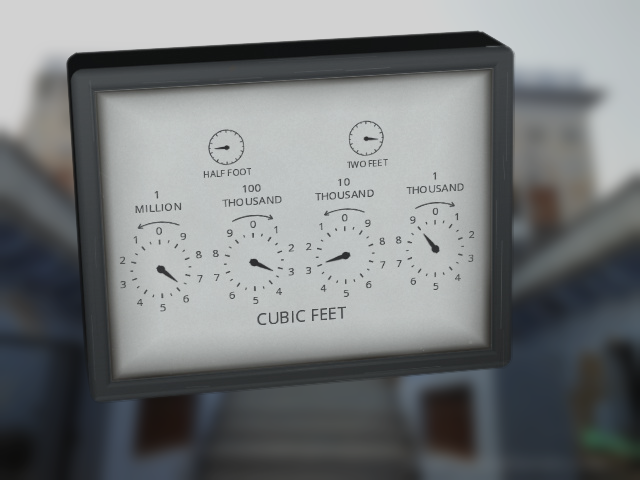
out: ft³ 632900
